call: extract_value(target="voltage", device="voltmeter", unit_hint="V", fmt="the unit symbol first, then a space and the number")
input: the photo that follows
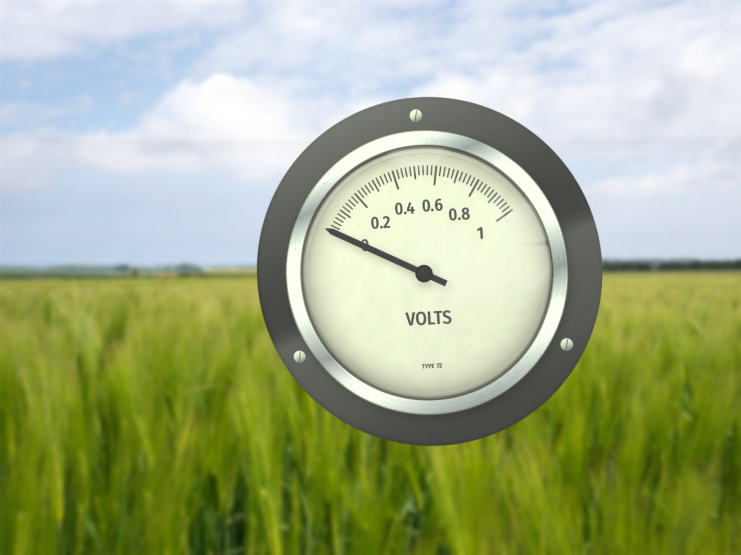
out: V 0
